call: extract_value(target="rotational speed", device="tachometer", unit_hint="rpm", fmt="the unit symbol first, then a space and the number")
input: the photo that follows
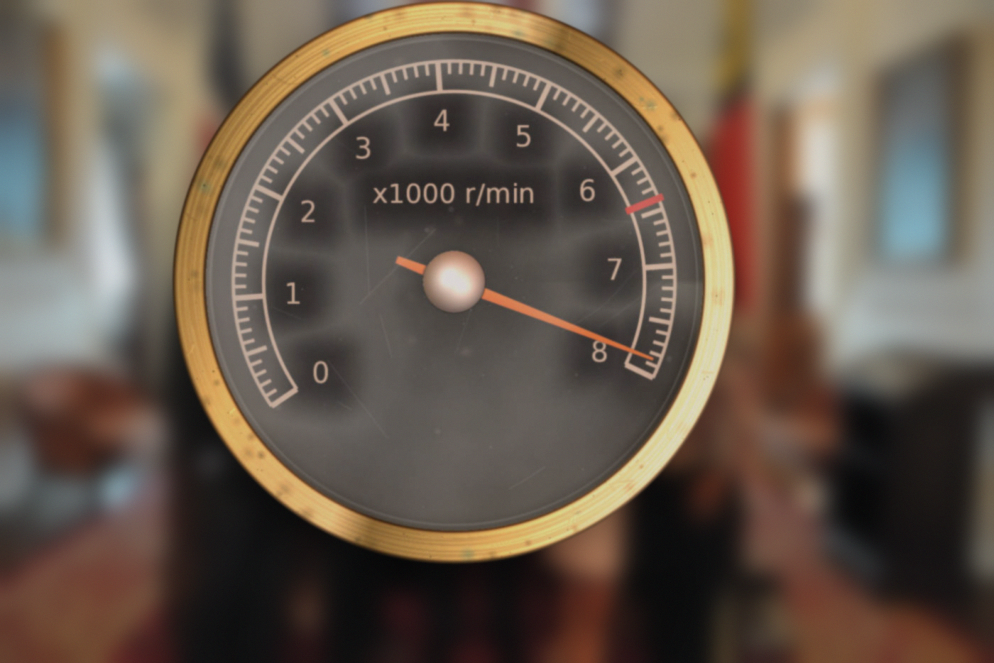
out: rpm 7850
